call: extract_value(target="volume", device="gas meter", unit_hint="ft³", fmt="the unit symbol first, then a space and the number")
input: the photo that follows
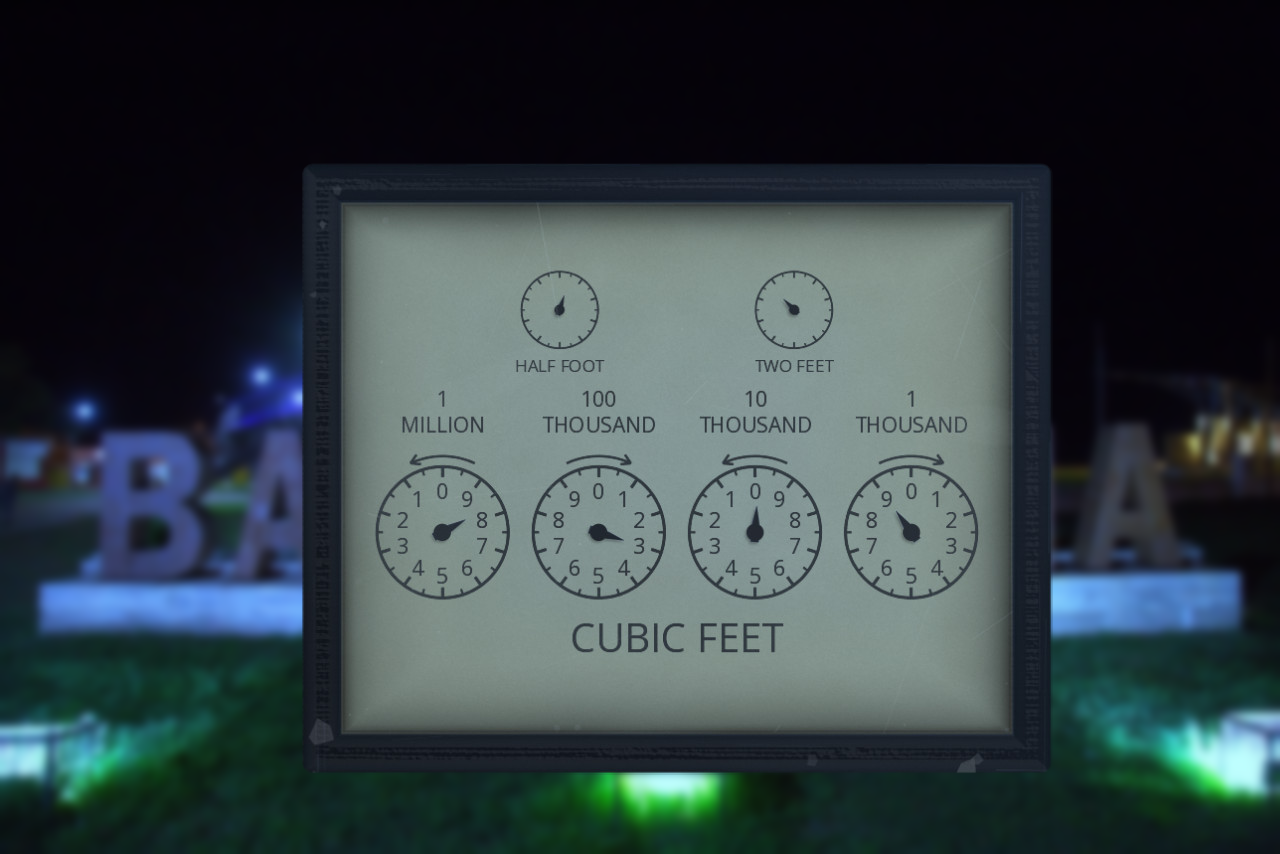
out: ft³ 829900
